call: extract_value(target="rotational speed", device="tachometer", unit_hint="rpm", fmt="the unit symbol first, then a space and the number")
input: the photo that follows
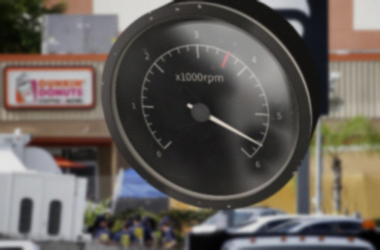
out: rpm 5600
